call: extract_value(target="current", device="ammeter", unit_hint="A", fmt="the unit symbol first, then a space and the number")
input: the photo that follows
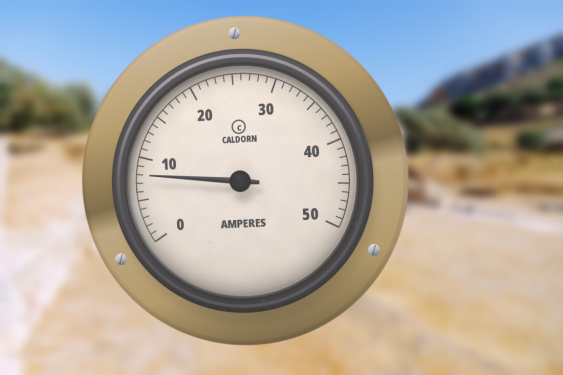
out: A 8
